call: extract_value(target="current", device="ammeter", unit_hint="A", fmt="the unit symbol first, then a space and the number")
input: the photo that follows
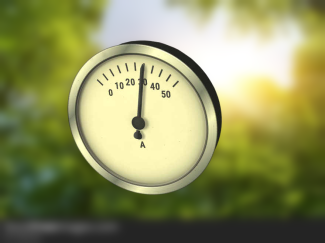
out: A 30
